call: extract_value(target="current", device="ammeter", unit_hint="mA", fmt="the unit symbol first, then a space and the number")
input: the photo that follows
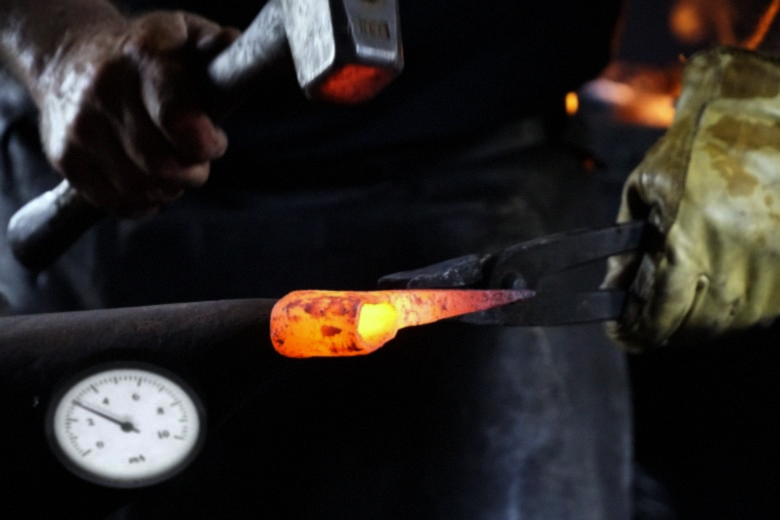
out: mA 3
